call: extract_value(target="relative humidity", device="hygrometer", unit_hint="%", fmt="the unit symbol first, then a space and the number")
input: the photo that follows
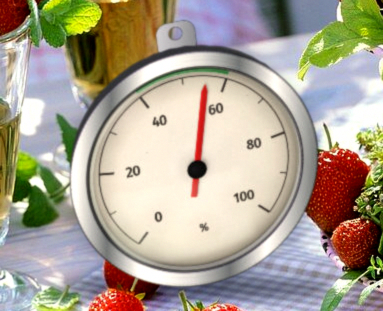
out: % 55
